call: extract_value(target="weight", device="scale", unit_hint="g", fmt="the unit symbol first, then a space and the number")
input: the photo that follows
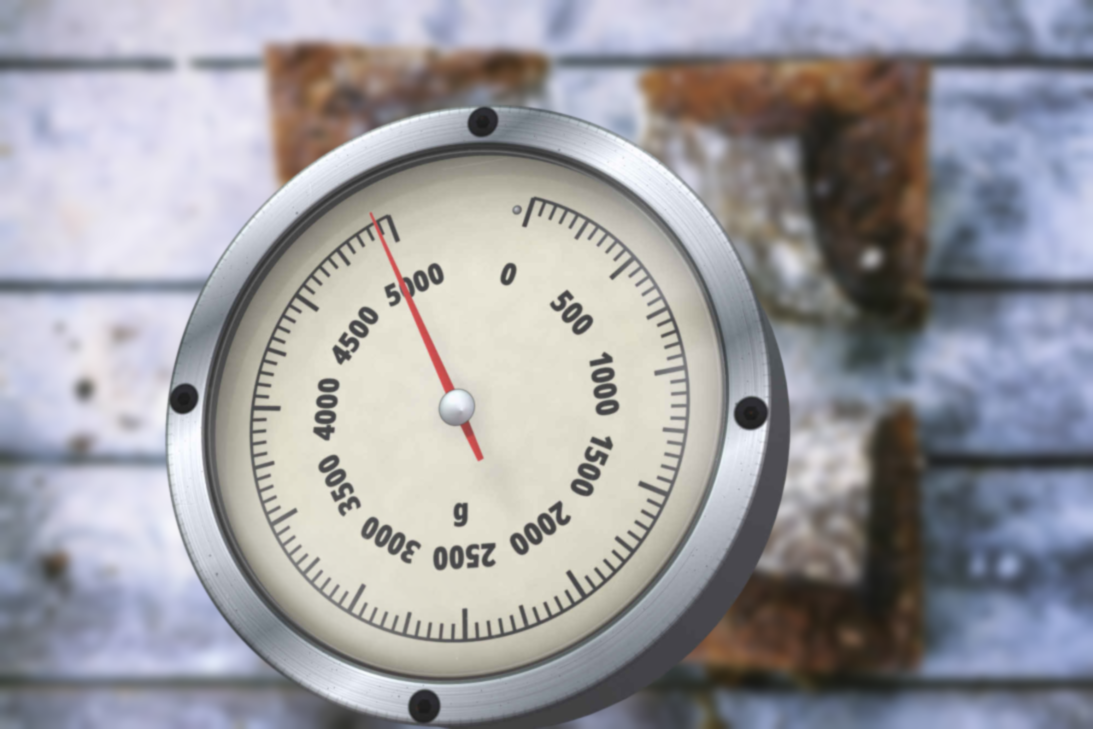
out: g 4950
